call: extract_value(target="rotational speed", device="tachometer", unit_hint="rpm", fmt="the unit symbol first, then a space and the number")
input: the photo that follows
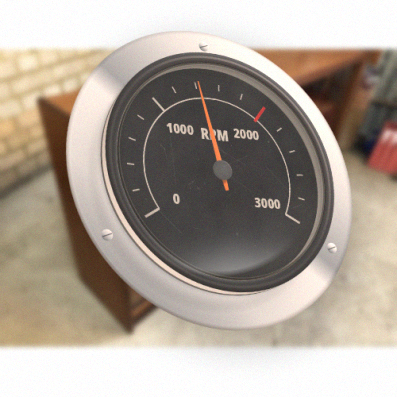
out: rpm 1400
